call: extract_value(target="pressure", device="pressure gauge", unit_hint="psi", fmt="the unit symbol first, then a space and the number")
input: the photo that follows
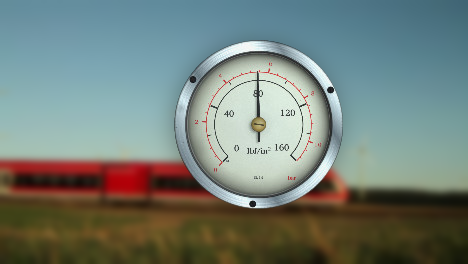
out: psi 80
